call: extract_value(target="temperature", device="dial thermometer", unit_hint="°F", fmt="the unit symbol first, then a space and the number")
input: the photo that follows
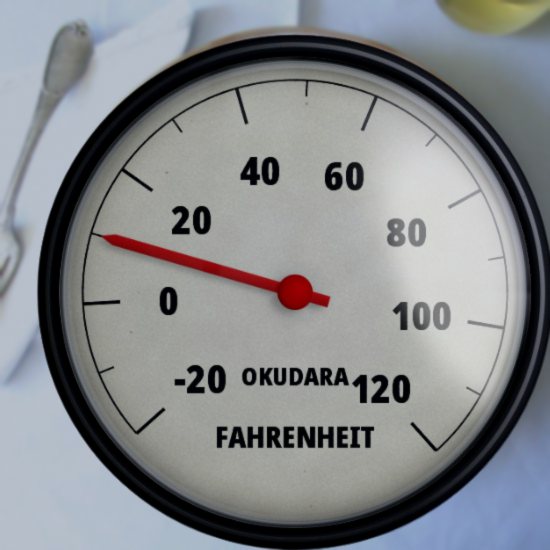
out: °F 10
